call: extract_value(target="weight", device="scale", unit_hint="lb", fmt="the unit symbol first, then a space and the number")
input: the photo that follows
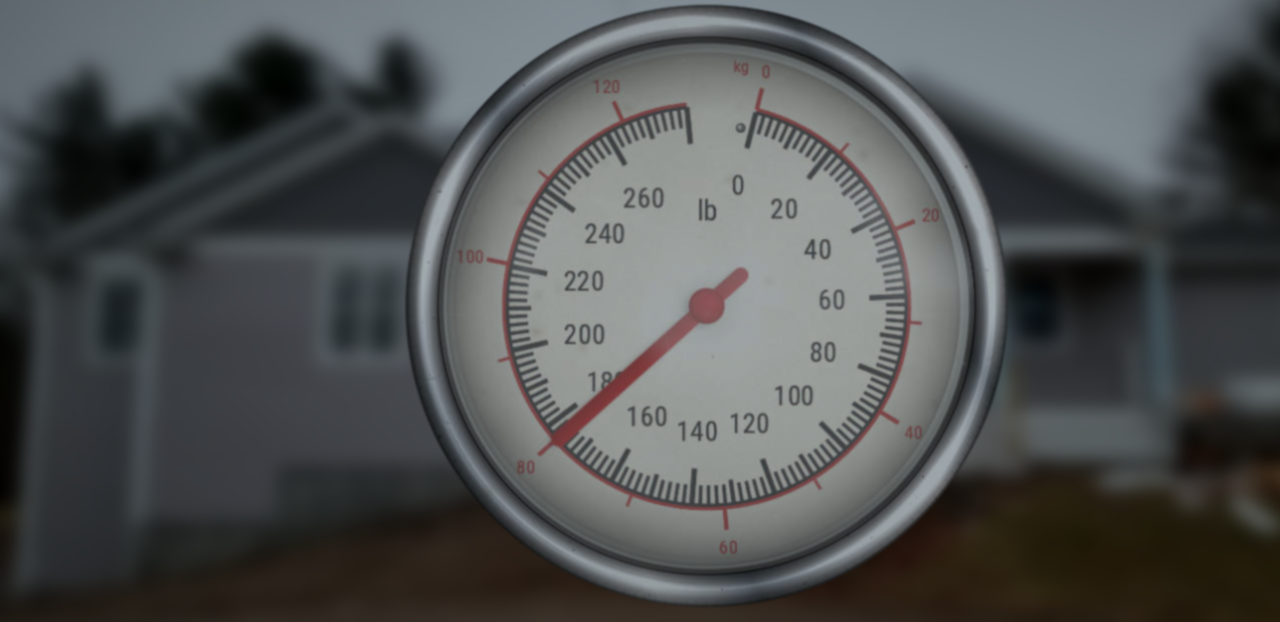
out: lb 176
